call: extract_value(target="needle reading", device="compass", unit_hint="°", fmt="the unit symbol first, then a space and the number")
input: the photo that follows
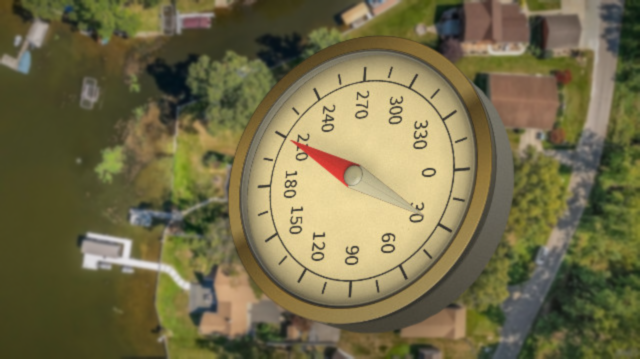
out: ° 210
